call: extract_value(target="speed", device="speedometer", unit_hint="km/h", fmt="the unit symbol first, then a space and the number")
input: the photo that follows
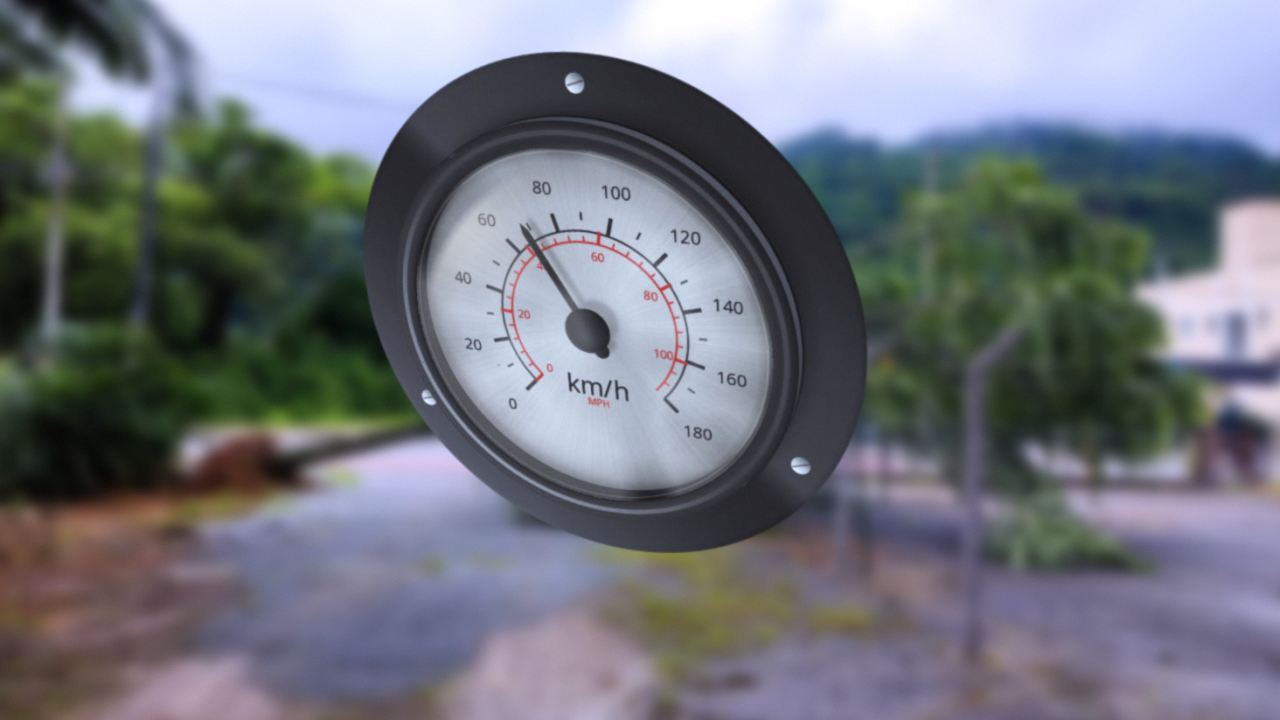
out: km/h 70
